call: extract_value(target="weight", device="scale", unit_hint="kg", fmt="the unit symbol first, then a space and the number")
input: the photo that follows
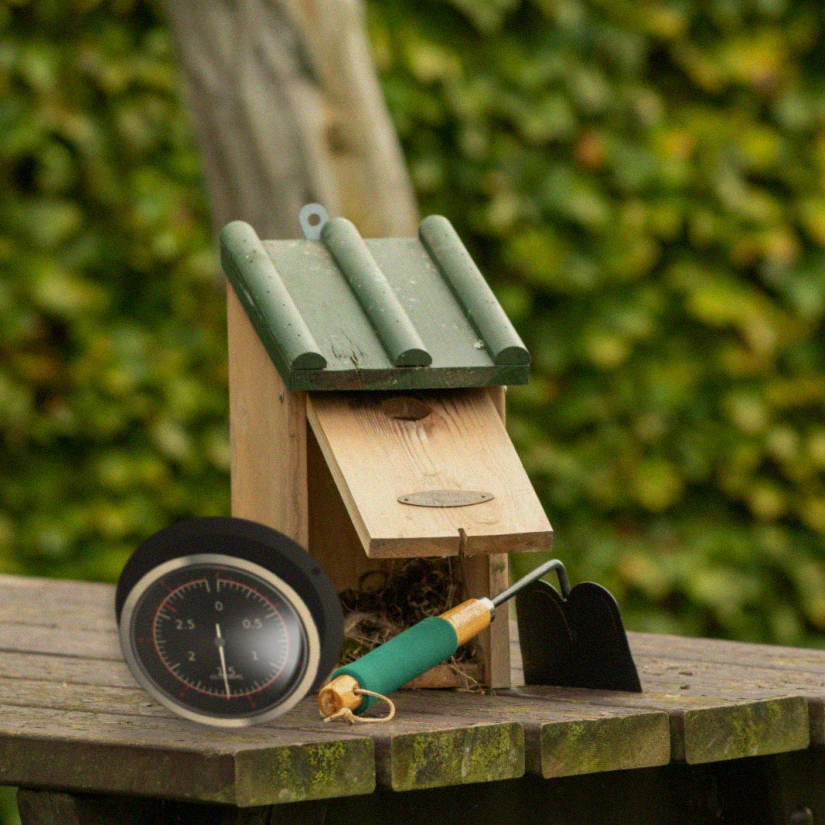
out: kg 1.5
